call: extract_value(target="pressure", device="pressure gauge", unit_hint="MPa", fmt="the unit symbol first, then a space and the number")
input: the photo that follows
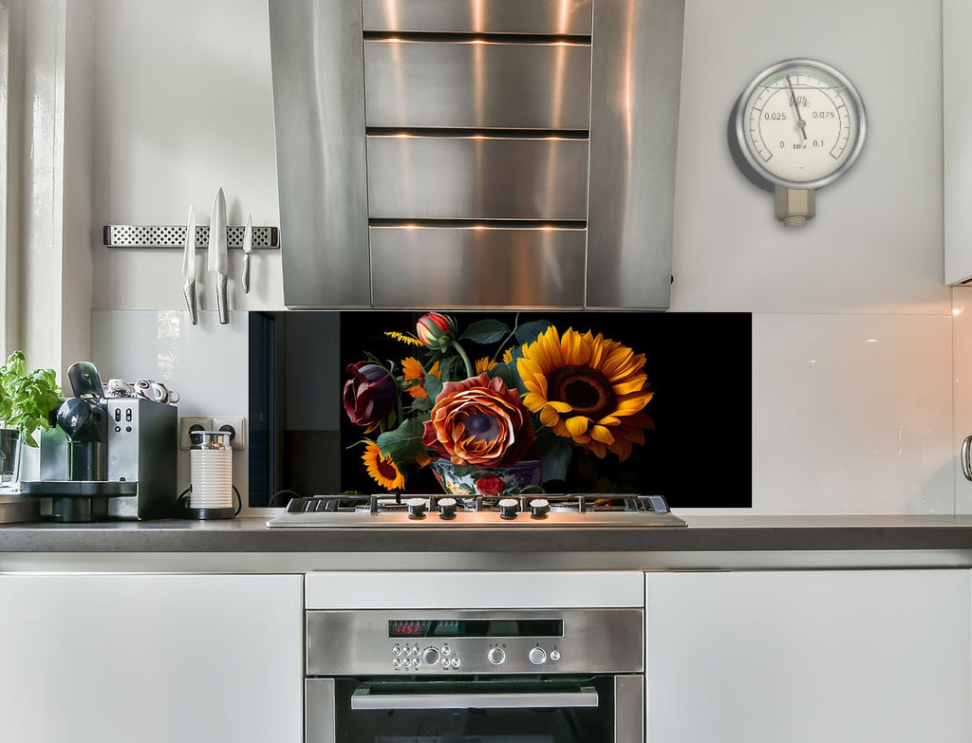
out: MPa 0.045
